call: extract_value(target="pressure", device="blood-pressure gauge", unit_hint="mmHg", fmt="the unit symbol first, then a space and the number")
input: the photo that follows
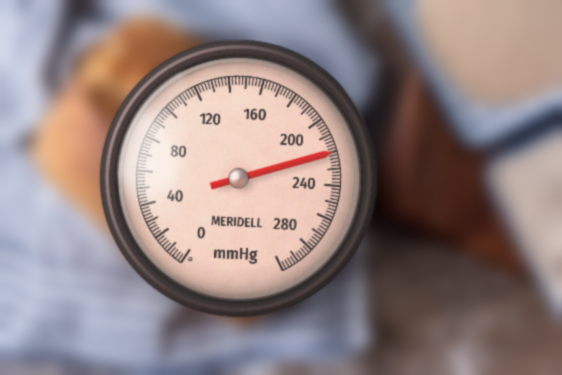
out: mmHg 220
